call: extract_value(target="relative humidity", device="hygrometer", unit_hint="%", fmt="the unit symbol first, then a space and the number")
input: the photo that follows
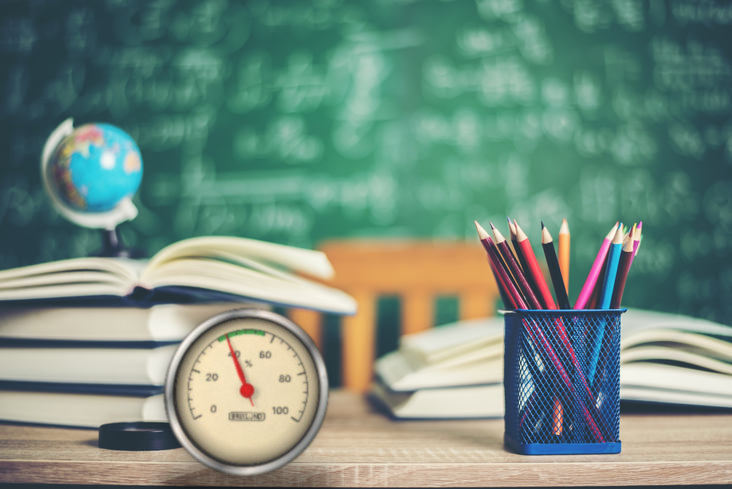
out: % 40
